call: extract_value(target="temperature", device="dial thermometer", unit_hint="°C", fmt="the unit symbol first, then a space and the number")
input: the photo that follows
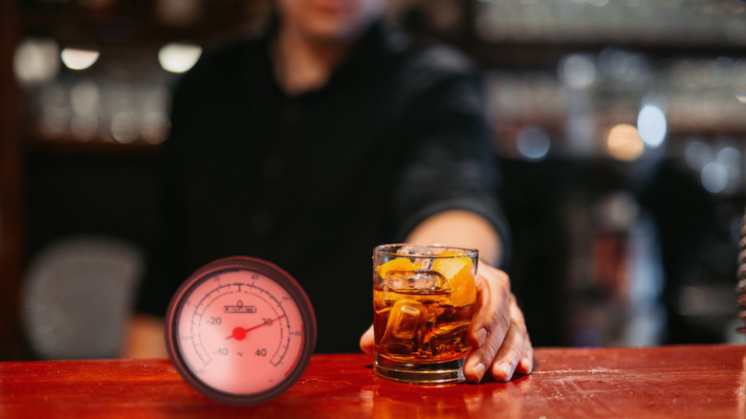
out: °C 20
